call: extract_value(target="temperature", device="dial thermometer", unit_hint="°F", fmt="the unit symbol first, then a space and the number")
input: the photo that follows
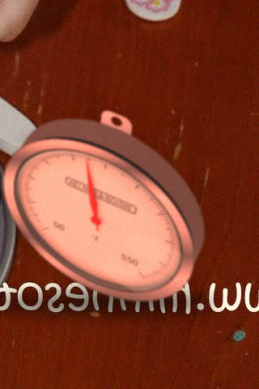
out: °F 275
